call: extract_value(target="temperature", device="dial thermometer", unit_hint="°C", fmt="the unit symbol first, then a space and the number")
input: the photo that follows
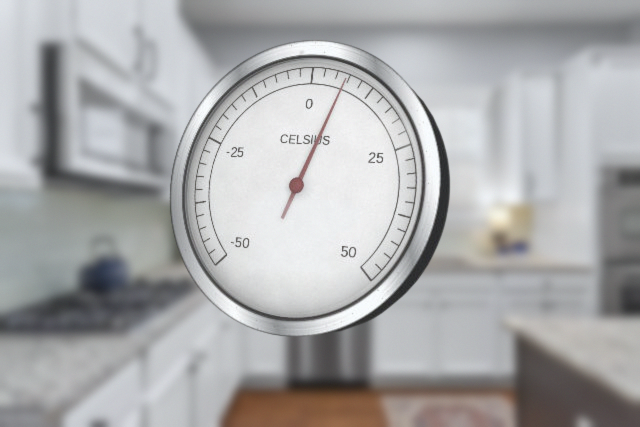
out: °C 7.5
